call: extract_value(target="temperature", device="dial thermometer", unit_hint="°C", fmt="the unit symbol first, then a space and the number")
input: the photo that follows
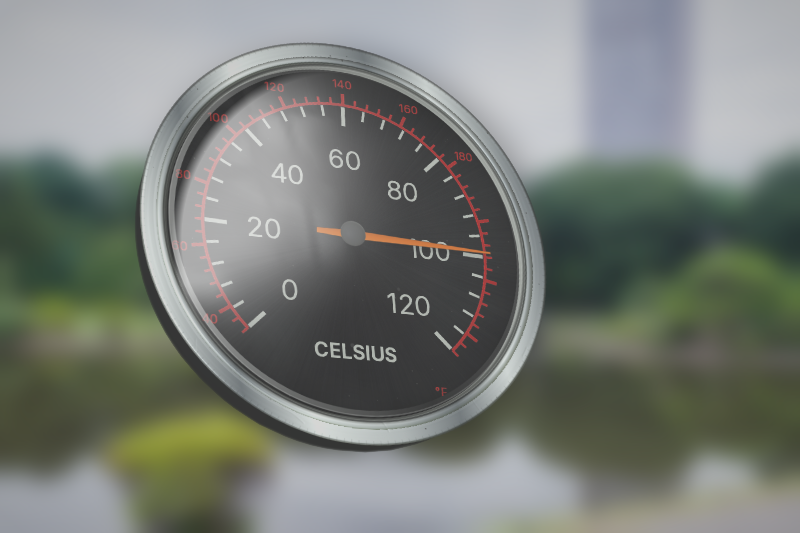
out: °C 100
